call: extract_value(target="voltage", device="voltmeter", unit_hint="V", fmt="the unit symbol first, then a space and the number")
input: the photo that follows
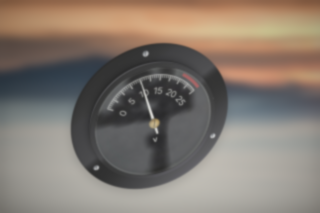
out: V 10
